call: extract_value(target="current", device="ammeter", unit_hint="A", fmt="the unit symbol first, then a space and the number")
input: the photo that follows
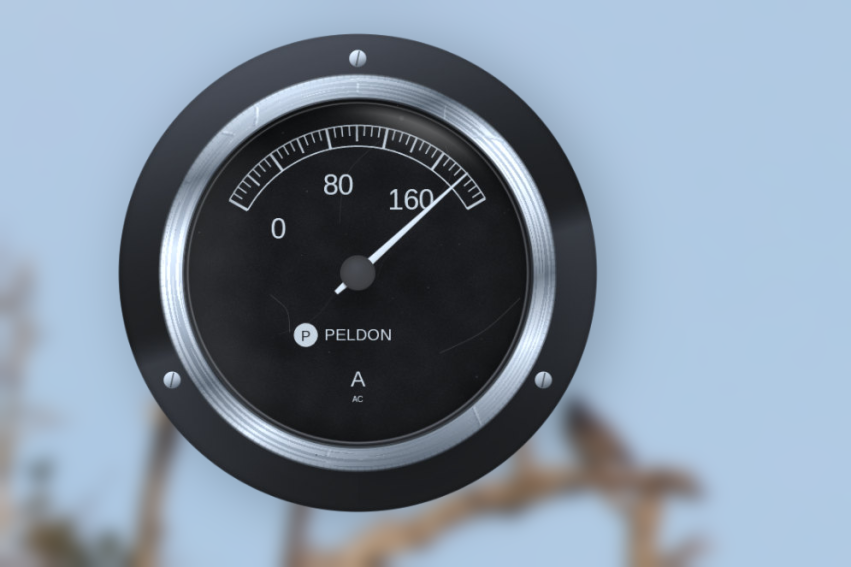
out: A 180
